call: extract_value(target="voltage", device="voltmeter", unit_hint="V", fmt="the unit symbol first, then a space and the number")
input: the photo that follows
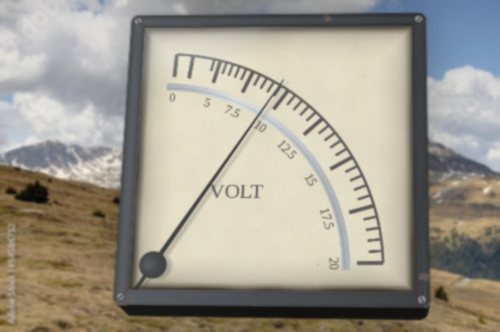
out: V 9.5
